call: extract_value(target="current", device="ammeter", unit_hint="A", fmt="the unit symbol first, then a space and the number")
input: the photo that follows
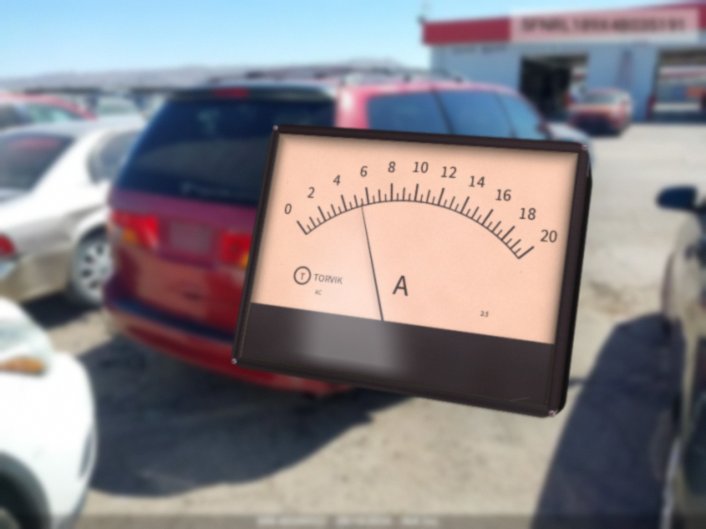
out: A 5.5
